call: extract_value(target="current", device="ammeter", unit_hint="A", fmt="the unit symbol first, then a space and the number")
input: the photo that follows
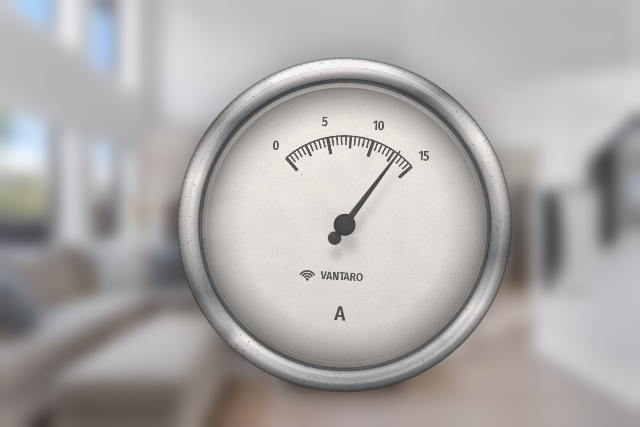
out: A 13
